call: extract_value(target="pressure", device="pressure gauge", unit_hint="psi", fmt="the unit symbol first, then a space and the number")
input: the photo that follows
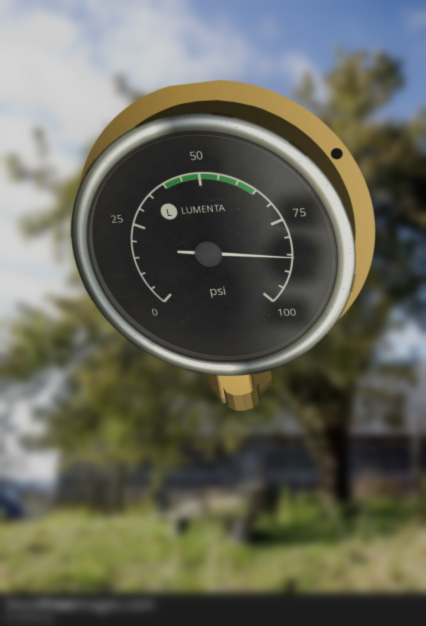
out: psi 85
